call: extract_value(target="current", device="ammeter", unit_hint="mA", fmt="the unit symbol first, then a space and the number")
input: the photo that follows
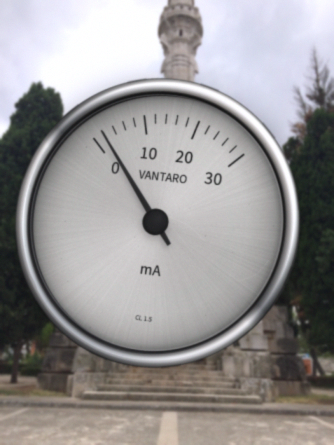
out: mA 2
